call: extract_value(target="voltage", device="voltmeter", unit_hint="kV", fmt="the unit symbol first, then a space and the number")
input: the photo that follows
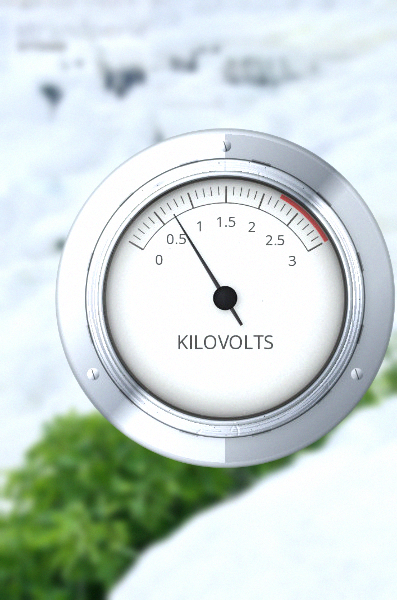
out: kV 0.7
